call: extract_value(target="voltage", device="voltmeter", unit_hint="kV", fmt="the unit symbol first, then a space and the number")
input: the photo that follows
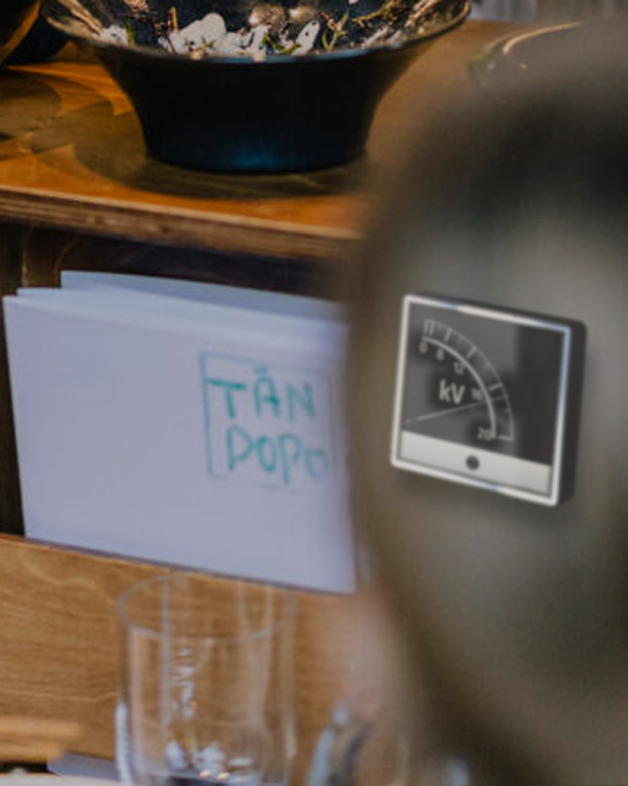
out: kV 17
